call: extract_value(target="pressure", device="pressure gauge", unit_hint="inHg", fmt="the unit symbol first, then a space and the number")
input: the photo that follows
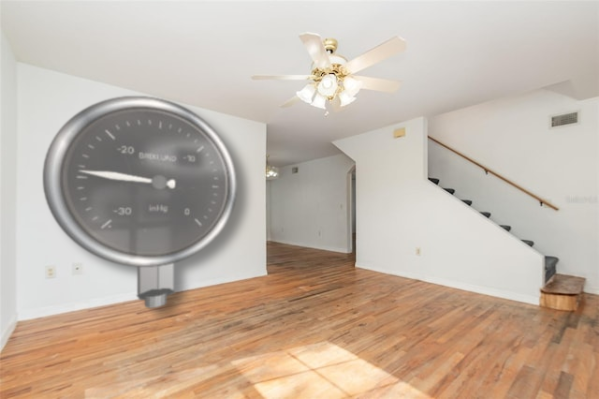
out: inHg -24.5
